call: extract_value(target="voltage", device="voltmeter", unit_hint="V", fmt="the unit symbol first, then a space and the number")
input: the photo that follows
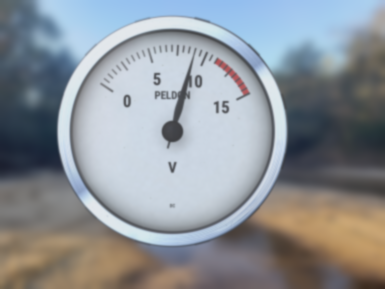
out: V 9
